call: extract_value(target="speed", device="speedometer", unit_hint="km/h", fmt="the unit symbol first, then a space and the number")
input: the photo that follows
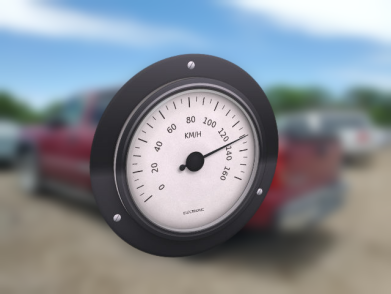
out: km/h 130
